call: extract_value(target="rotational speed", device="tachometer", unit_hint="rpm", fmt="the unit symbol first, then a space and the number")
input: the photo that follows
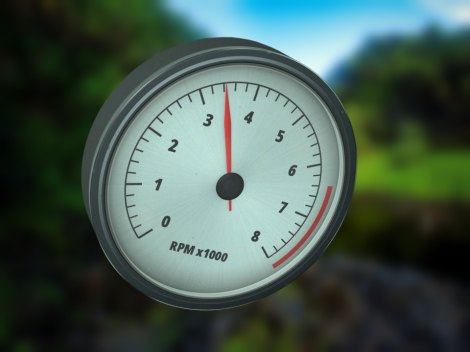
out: rpm 3400
